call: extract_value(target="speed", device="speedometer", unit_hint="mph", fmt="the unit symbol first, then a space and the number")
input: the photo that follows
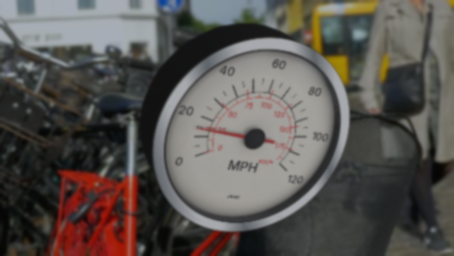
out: mph 15
